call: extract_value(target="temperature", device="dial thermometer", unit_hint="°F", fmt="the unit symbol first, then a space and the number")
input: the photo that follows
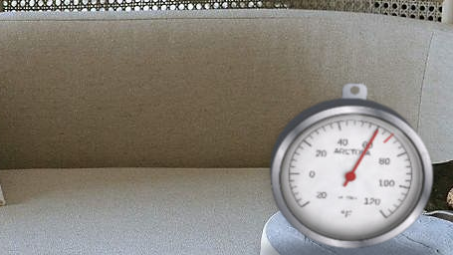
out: °F 60
